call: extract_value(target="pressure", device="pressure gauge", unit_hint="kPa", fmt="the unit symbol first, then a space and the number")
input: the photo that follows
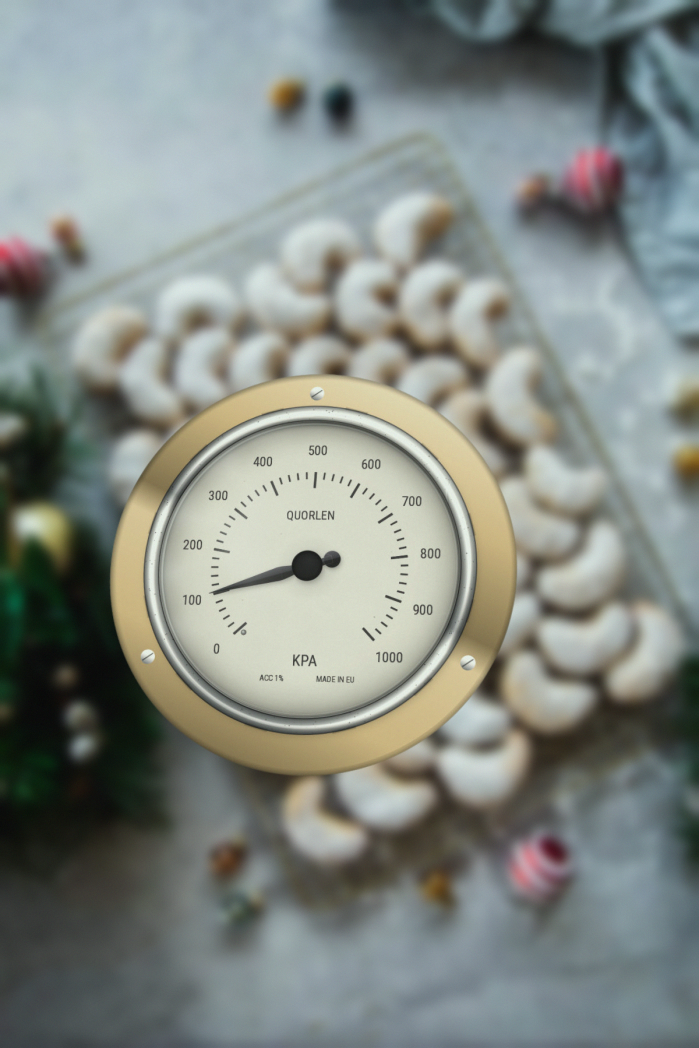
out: kPa 100
